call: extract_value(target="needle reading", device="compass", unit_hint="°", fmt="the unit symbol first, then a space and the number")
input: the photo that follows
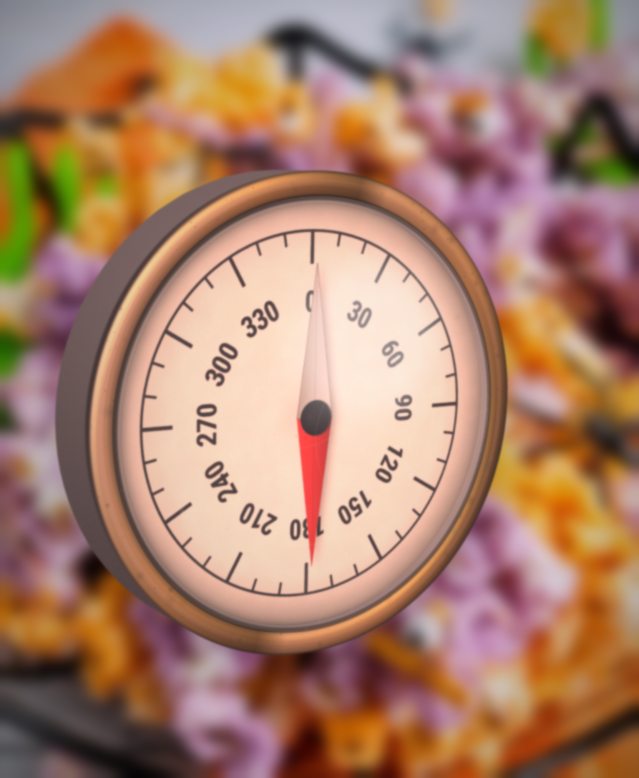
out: ° 180
